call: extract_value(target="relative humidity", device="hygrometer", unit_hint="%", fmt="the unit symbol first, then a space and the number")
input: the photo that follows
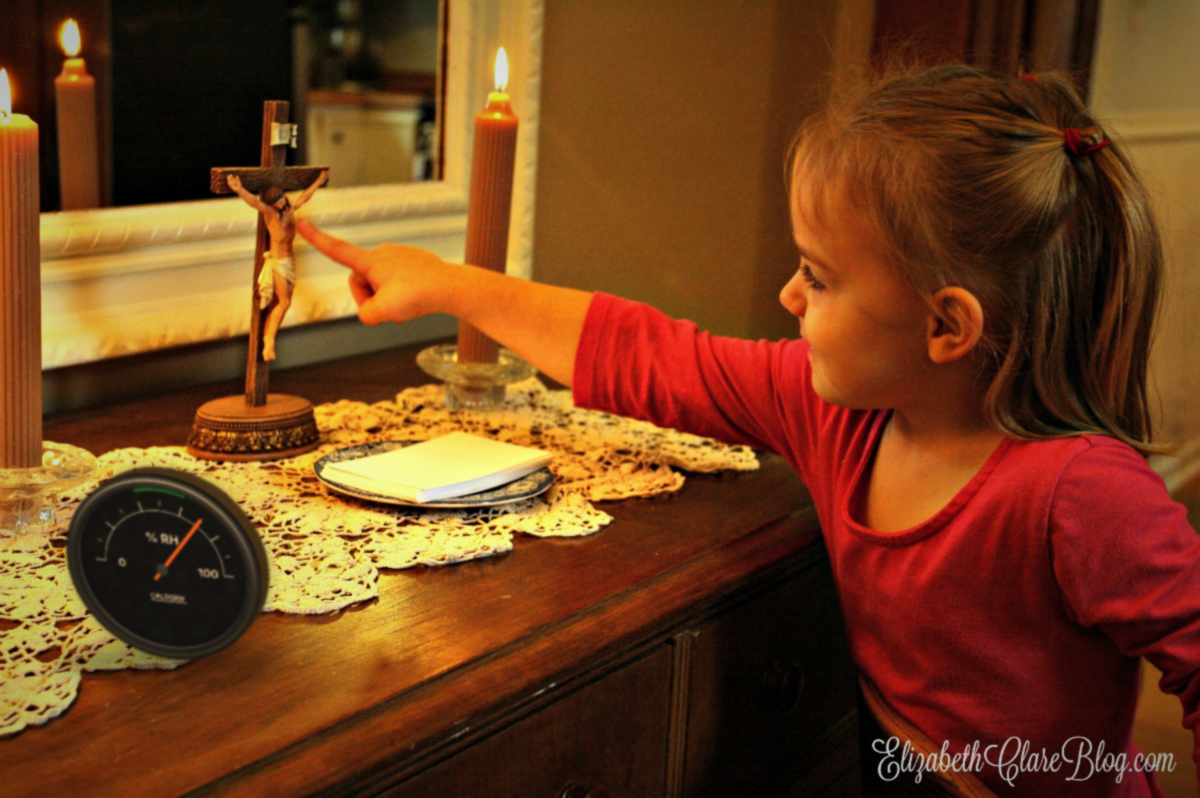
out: % 70
